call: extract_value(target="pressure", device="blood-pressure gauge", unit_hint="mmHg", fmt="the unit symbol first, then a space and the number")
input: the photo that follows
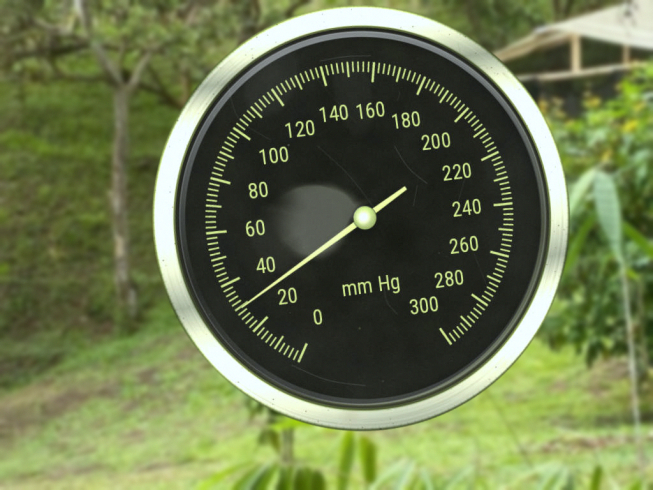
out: mmHg 30
